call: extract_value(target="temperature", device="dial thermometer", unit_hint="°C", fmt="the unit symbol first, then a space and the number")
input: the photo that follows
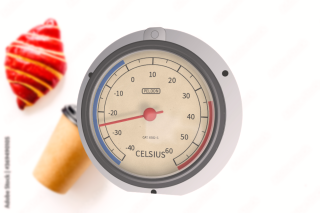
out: °C -25
